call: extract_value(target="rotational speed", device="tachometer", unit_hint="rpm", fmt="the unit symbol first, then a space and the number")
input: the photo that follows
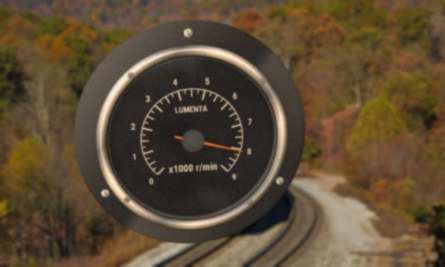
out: rpm 8000
